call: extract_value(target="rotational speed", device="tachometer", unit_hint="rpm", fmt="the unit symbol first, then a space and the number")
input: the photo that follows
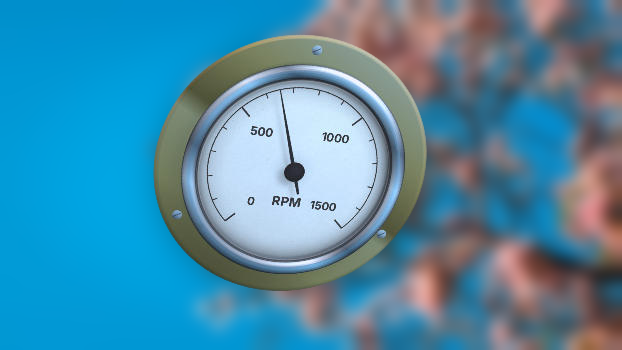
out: rpm 650
